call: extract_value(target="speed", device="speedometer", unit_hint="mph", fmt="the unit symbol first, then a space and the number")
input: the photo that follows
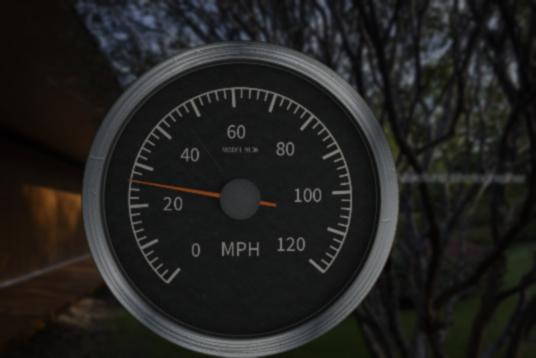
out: mph 26
